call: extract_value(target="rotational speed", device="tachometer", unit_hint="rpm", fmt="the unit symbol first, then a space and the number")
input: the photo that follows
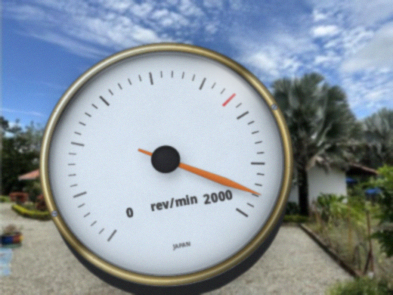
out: rpm 1900
